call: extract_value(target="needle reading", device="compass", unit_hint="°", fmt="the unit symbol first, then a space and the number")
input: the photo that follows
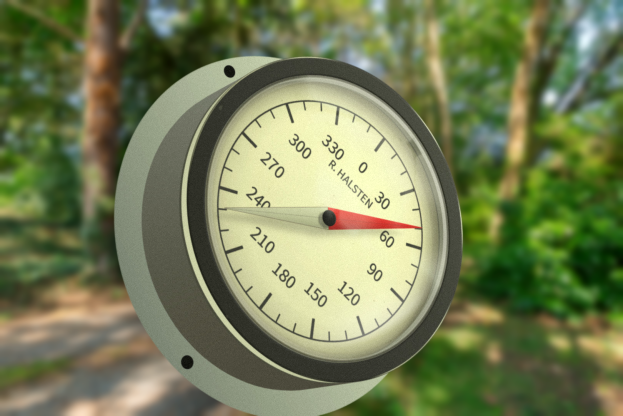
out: ° 50
